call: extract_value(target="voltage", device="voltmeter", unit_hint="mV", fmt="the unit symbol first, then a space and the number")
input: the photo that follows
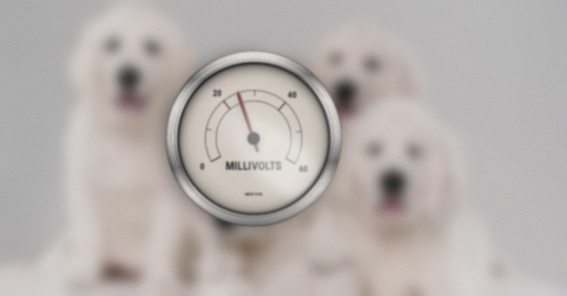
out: mV 25
